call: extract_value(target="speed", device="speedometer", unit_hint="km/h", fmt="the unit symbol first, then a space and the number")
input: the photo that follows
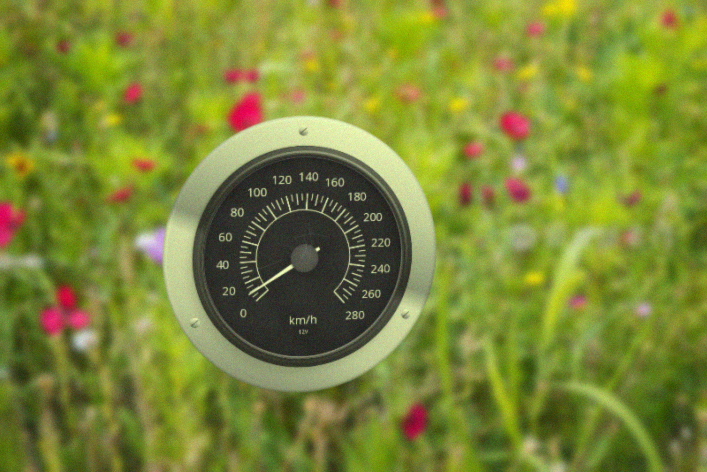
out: km/h 10
